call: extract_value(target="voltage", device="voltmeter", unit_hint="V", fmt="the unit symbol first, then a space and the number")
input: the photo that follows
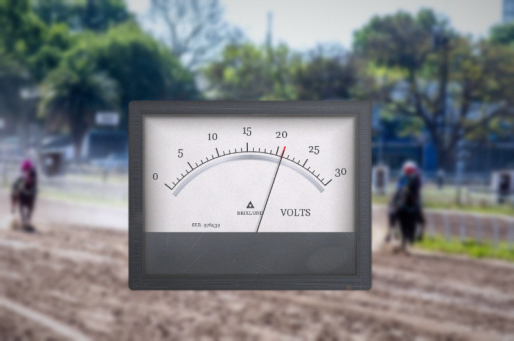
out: V 21
